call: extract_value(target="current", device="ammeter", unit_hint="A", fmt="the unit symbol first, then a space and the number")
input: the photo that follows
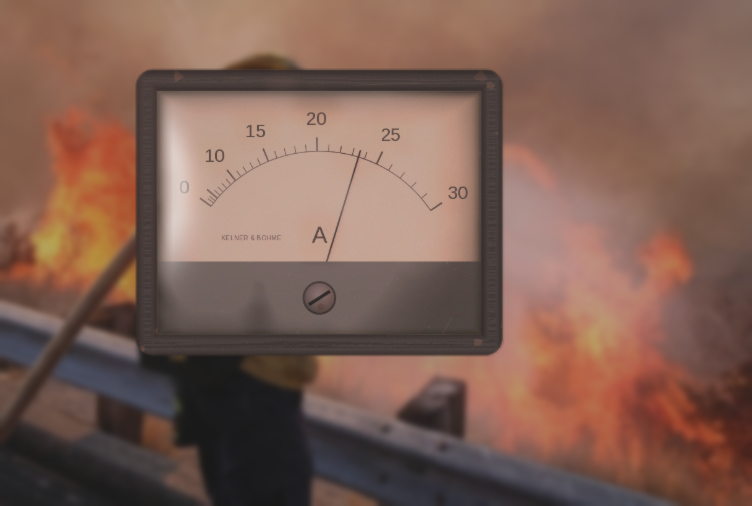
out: A 23.5
